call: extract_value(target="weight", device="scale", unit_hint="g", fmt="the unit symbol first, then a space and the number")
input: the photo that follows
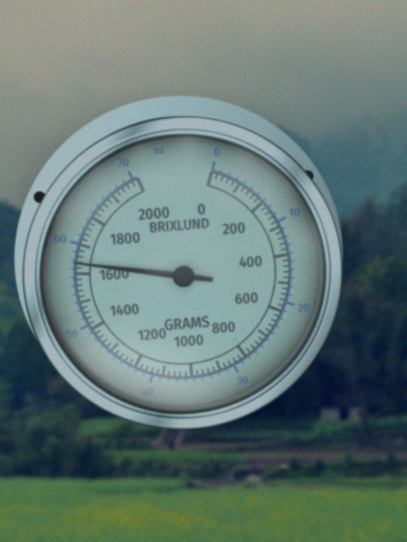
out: g 1640
